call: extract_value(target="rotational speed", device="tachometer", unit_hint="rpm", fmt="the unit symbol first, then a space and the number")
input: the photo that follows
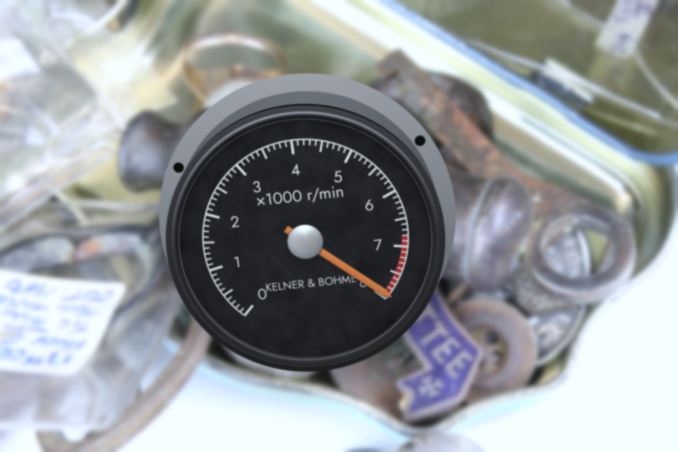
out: rpm 7900
